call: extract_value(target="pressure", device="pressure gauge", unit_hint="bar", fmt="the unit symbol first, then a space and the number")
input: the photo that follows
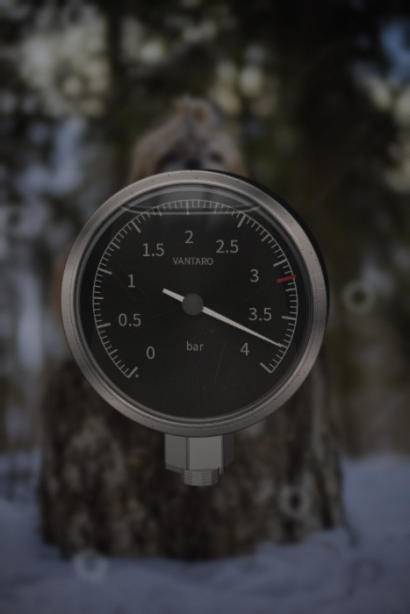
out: bar 3.75
